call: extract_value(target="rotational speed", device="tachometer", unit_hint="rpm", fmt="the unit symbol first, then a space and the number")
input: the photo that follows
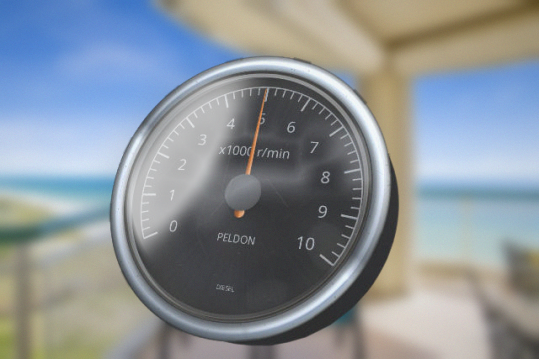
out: rpm 5000
